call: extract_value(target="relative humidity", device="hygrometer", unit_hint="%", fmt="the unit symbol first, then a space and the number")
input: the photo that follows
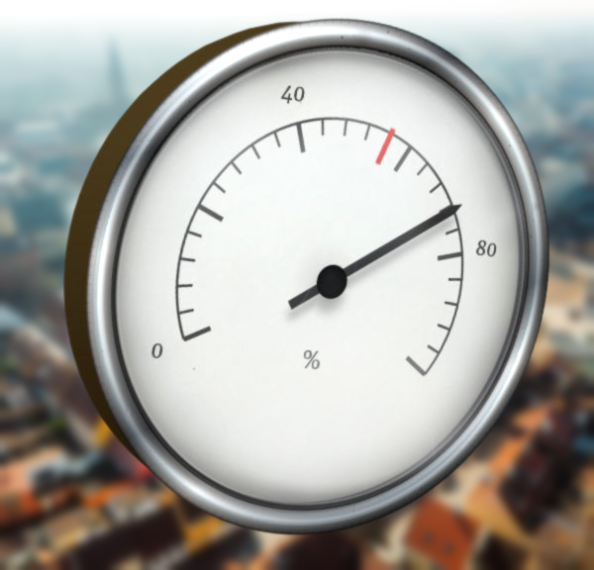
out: % 72
